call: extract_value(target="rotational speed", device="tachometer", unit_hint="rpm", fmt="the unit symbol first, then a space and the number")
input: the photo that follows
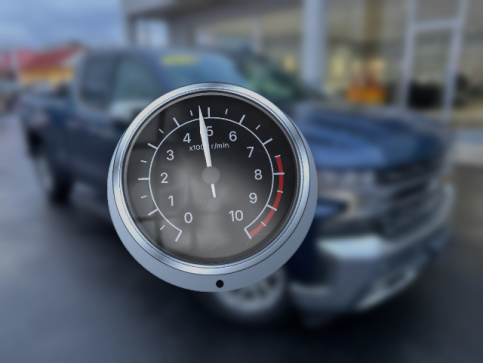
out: rpm 4750
